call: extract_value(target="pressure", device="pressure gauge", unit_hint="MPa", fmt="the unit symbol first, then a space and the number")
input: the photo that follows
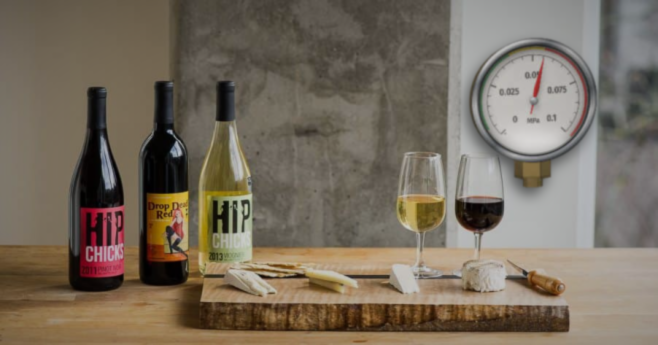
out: MPa 0.055
